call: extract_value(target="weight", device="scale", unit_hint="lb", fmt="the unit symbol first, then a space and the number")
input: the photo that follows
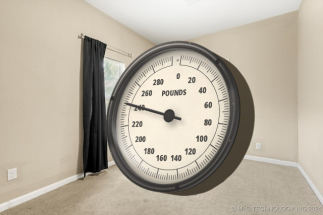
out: lb 240
